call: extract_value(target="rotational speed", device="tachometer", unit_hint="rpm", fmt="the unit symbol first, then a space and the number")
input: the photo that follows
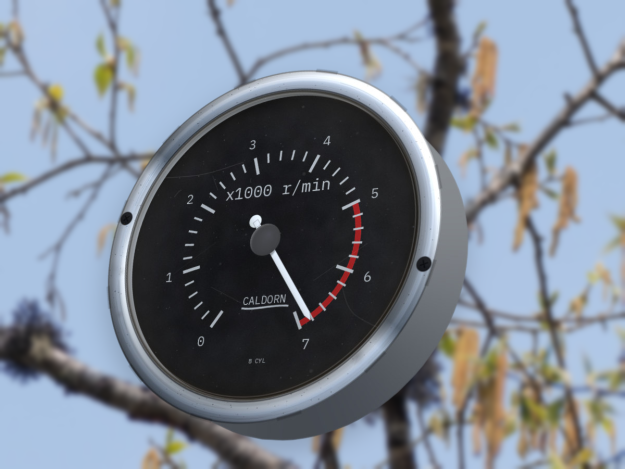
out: rpm 6800
